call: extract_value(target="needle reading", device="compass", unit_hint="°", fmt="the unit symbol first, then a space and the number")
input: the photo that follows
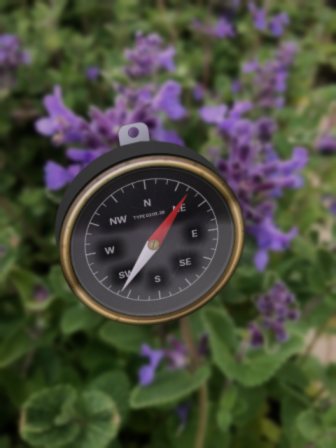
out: ° 40
